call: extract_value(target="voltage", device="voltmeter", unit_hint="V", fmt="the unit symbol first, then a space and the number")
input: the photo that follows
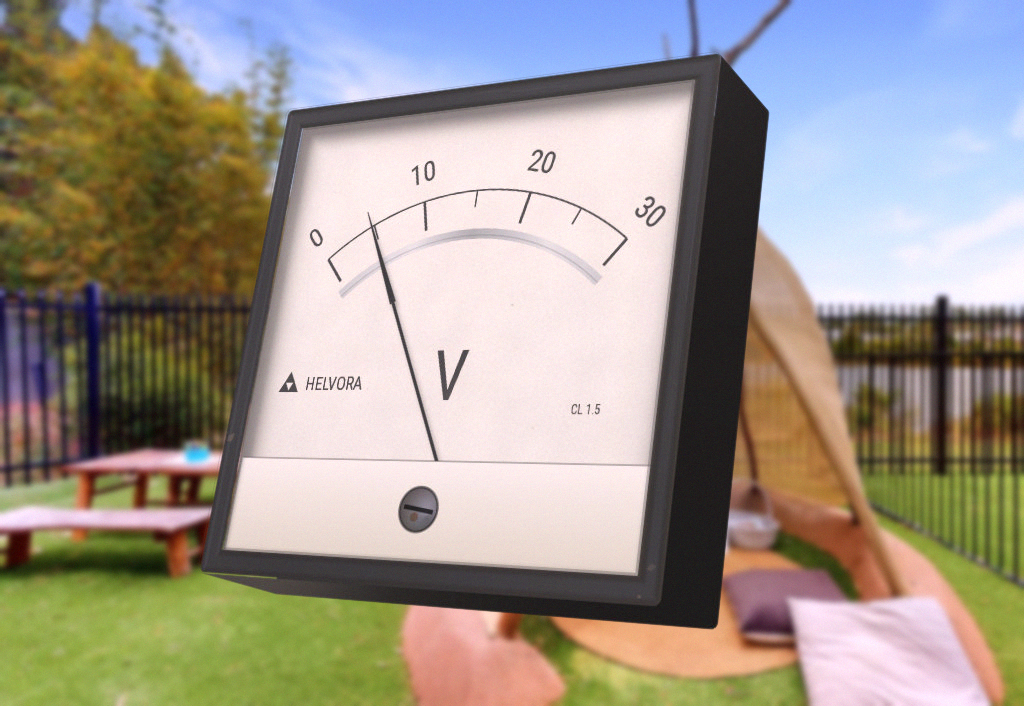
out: V 5
